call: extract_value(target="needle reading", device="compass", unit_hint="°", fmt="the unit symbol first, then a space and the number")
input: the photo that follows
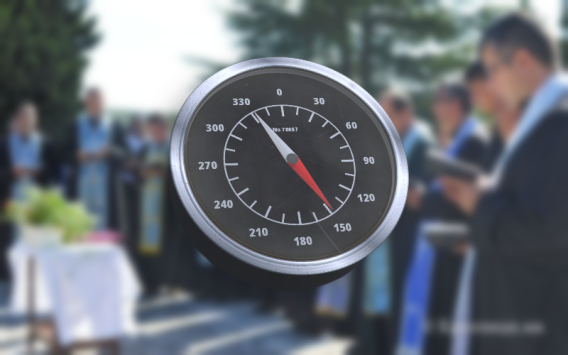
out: ° 150
